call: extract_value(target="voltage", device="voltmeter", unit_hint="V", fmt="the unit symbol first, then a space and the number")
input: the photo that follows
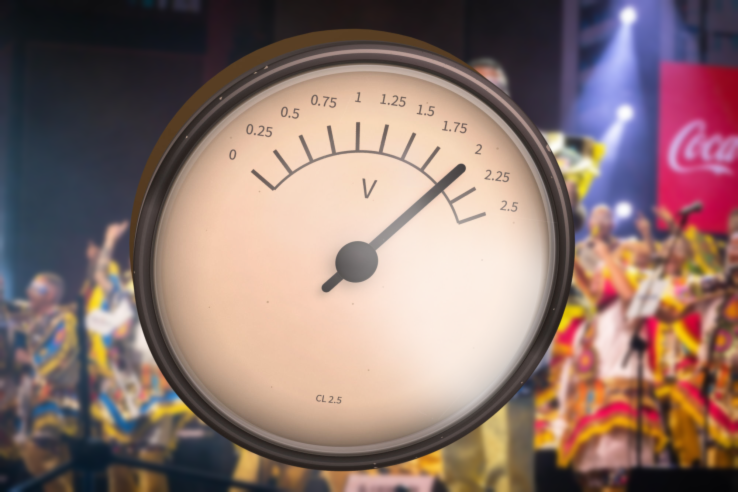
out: V 2
